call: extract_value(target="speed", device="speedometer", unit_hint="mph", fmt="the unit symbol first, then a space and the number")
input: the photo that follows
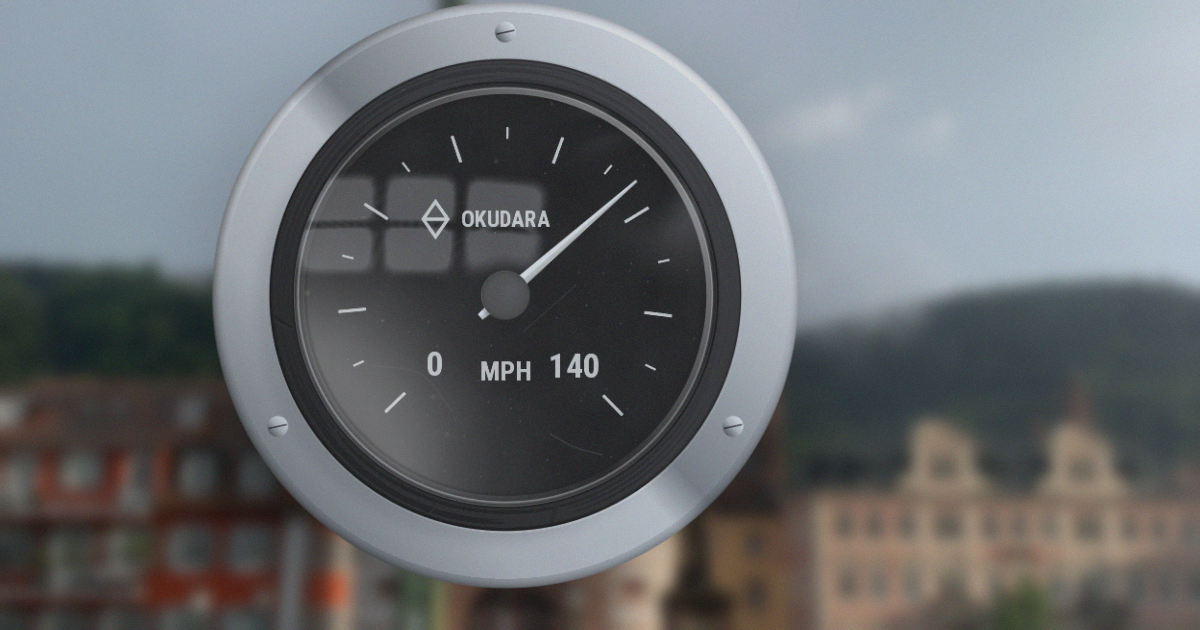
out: mph 95
